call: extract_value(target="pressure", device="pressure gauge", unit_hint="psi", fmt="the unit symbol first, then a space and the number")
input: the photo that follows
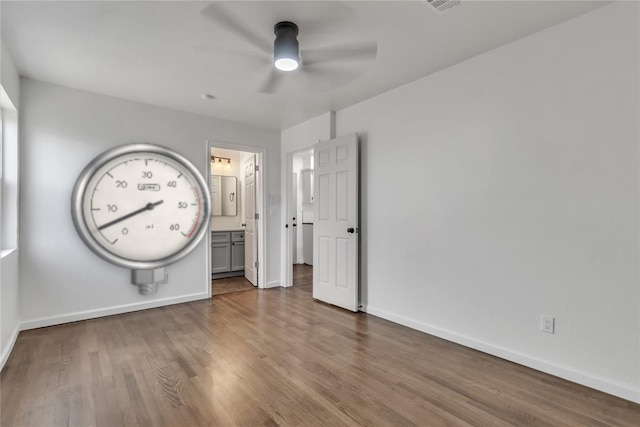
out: psi 5
